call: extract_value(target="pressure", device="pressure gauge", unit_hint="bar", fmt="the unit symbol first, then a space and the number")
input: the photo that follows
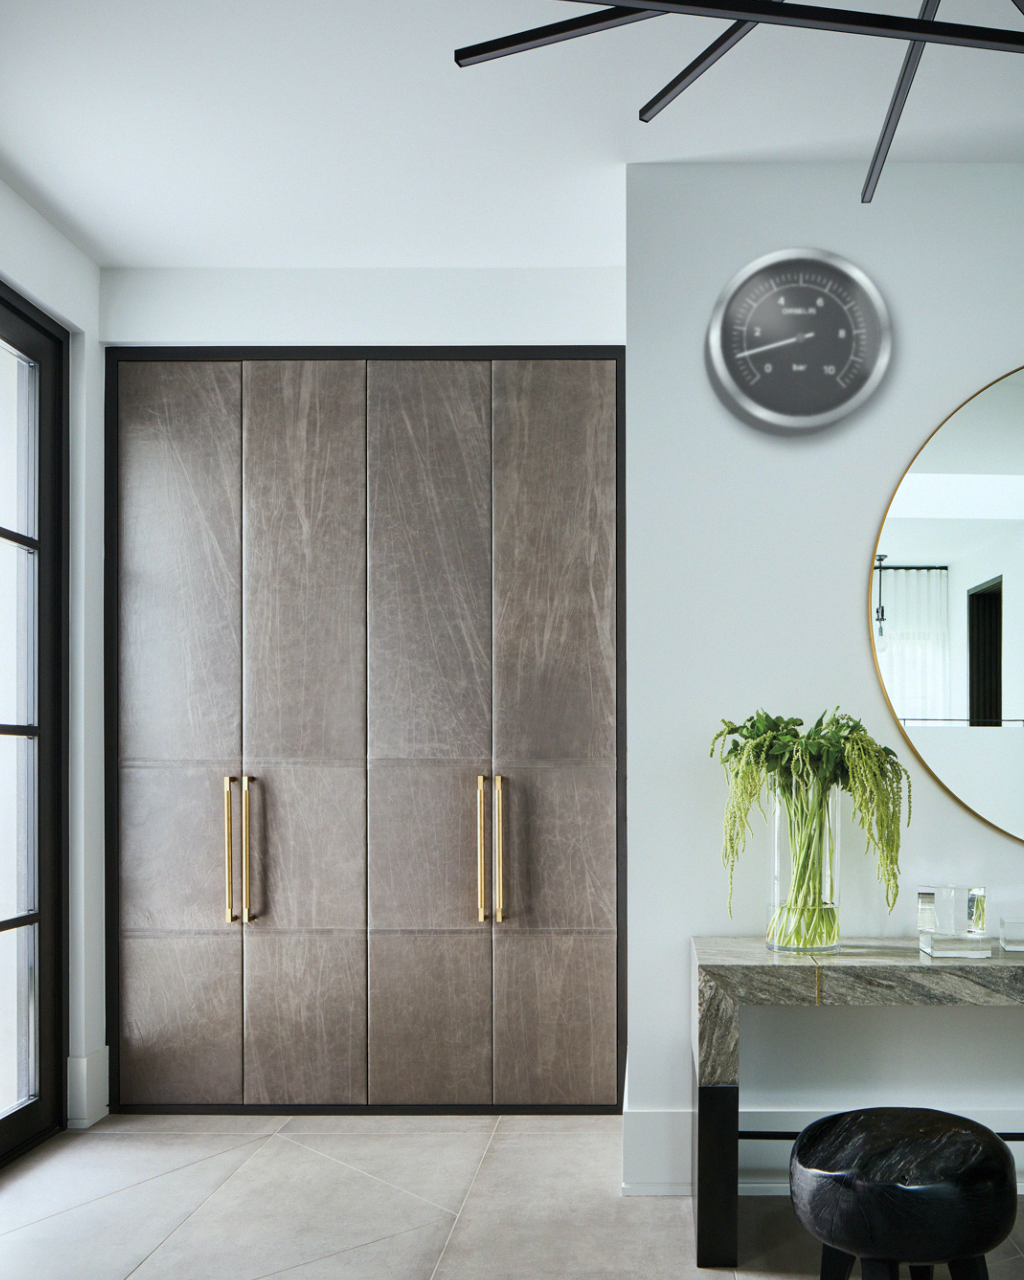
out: bar 1
